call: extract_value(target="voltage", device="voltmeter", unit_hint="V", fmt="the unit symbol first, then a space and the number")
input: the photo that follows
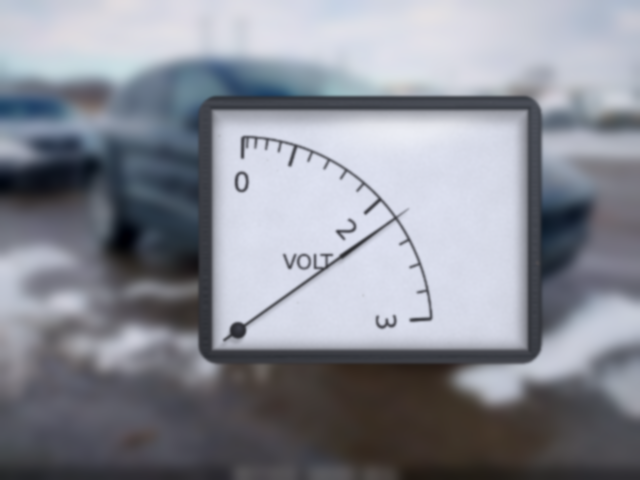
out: V 2.2
